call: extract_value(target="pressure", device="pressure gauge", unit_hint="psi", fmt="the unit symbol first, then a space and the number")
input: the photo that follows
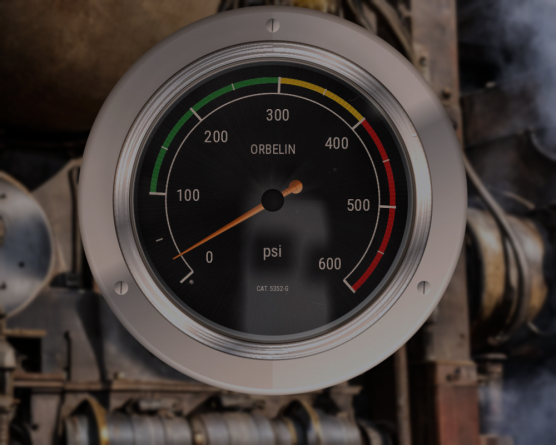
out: psi 25
